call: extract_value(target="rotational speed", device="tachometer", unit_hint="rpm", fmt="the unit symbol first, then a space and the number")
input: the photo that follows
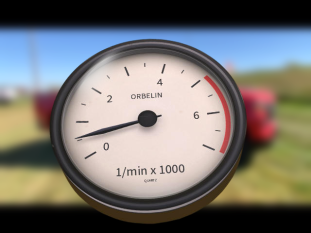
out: rpm 500
